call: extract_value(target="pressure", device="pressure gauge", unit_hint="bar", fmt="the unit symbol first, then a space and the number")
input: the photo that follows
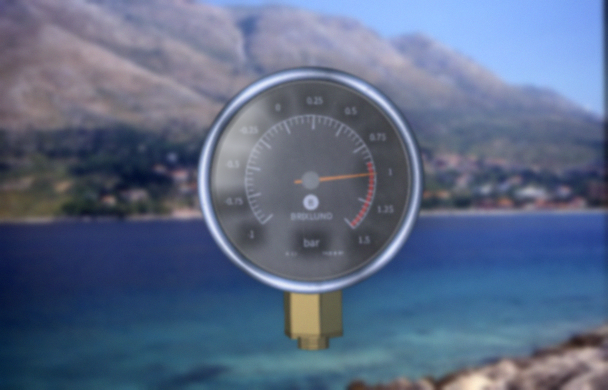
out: bar 1
